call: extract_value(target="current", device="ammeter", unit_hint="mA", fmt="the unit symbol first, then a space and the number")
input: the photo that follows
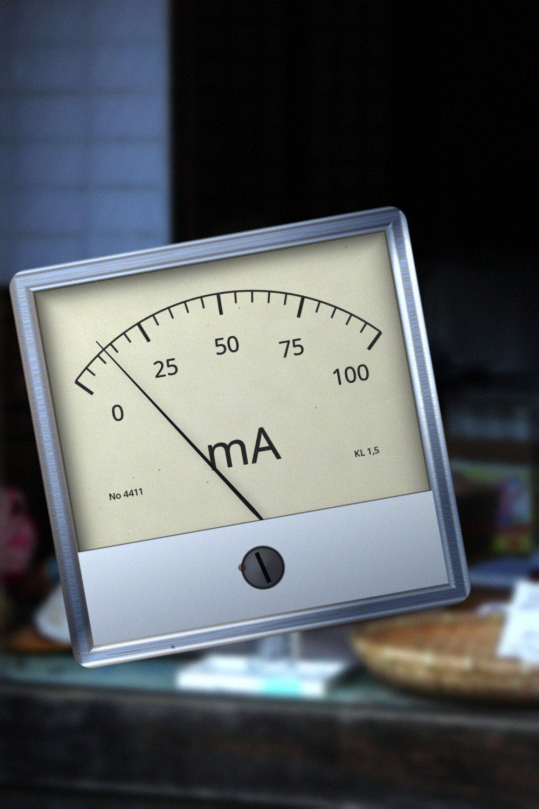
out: mA 12.5
